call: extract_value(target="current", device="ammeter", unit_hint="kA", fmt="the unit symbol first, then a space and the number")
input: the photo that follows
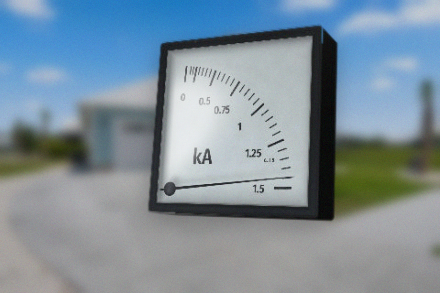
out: kA 1.45
